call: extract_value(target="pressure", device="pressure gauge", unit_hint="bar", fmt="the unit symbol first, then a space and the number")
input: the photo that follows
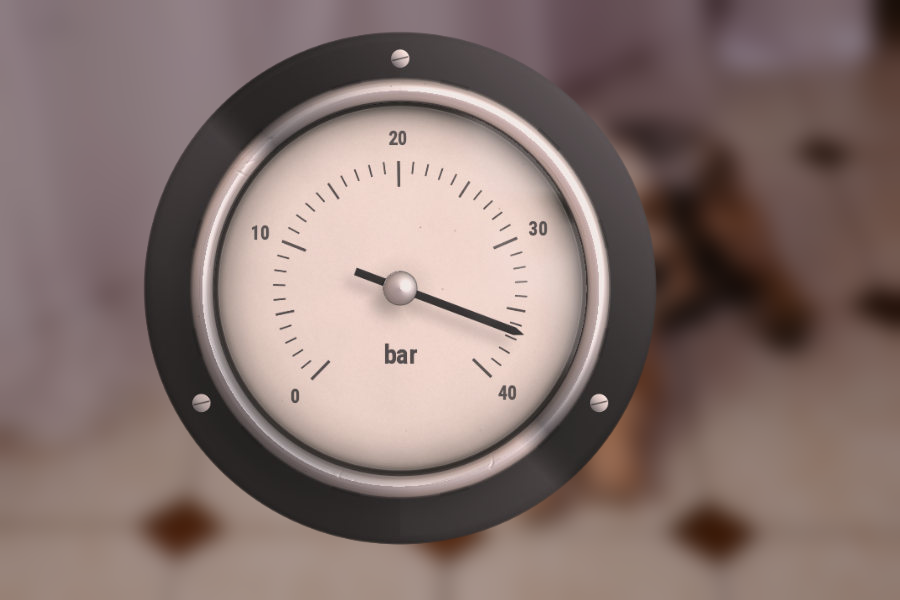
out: bar 36.5
